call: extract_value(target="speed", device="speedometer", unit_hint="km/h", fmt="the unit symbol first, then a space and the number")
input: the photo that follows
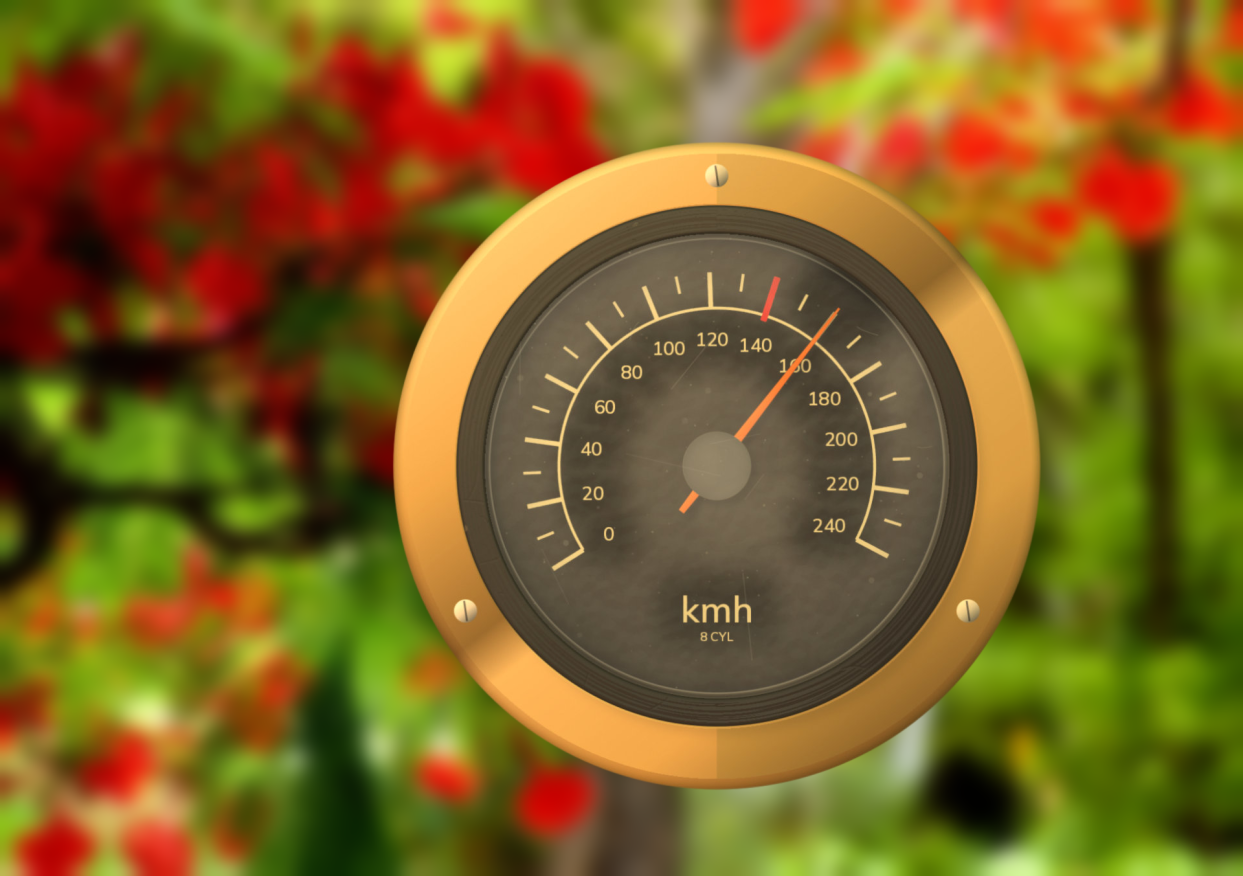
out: km/h 160
